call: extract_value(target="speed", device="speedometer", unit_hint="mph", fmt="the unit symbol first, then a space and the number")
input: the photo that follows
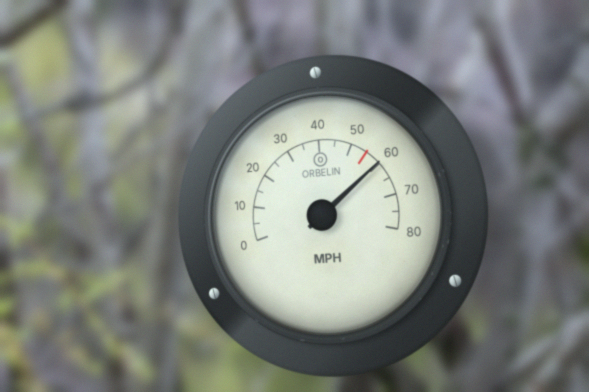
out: mph 60
